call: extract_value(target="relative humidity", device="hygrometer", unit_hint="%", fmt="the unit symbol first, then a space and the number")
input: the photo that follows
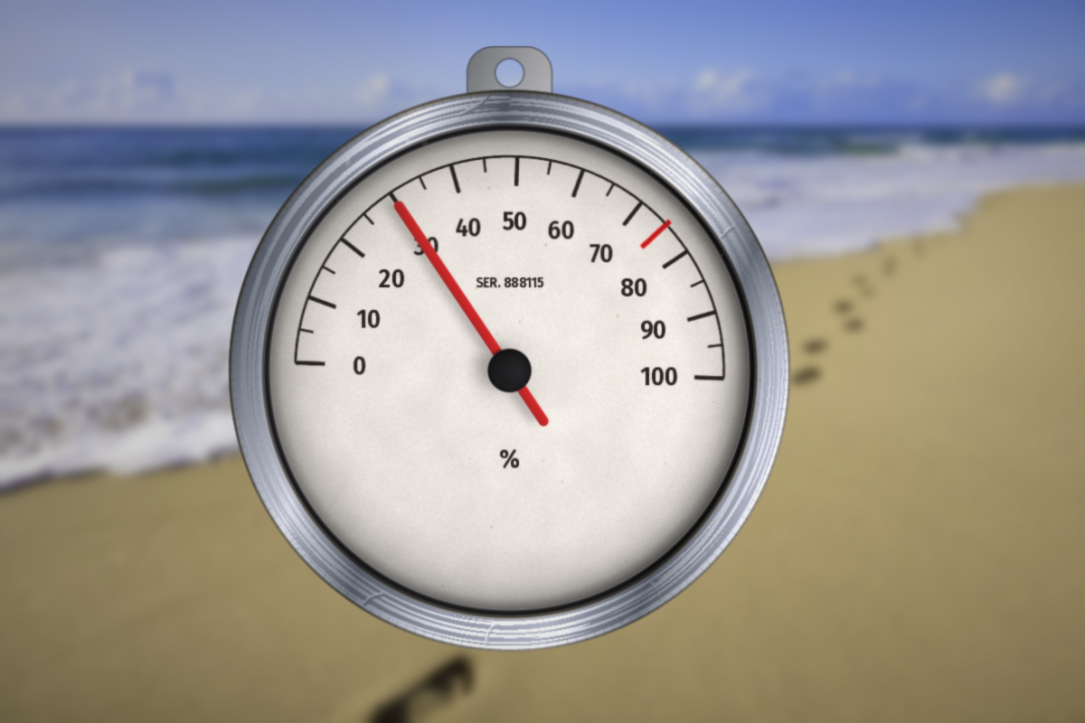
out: % 30
